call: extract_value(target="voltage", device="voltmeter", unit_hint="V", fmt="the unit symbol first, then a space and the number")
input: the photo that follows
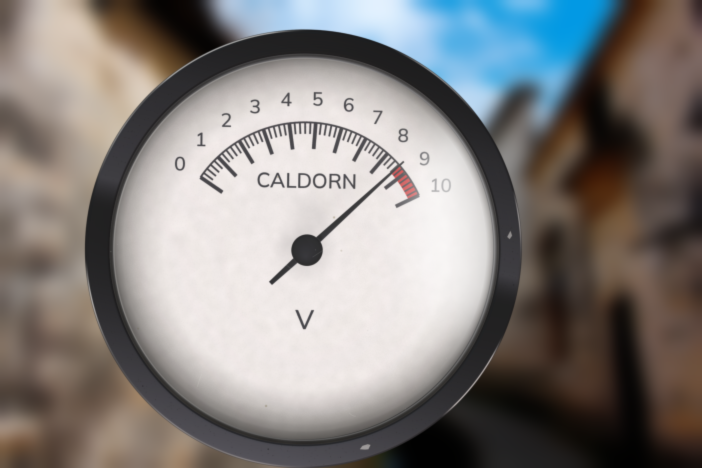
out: V 8.6
